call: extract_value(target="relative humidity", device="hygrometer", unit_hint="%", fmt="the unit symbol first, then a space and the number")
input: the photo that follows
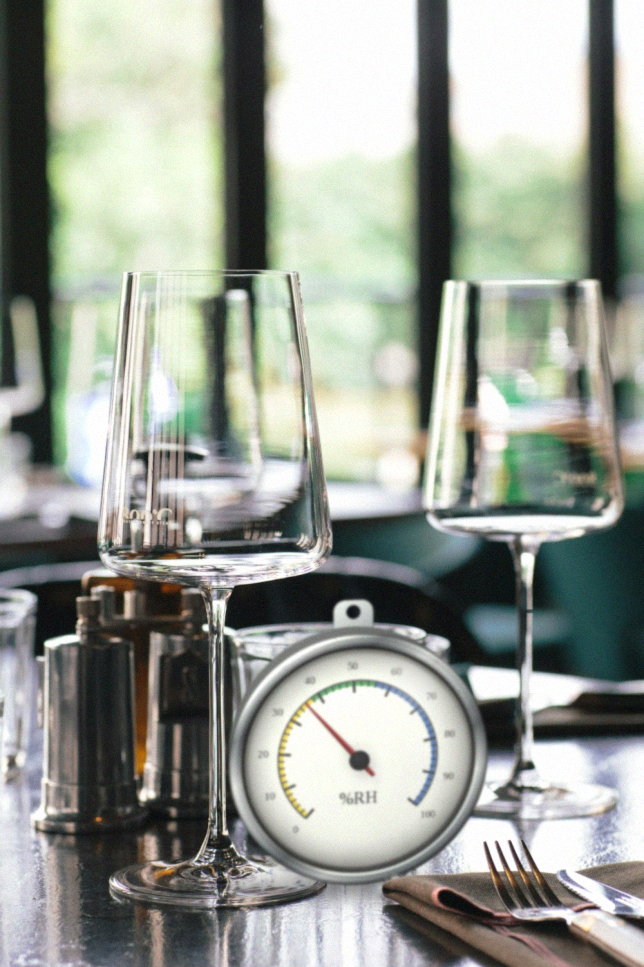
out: % 36
